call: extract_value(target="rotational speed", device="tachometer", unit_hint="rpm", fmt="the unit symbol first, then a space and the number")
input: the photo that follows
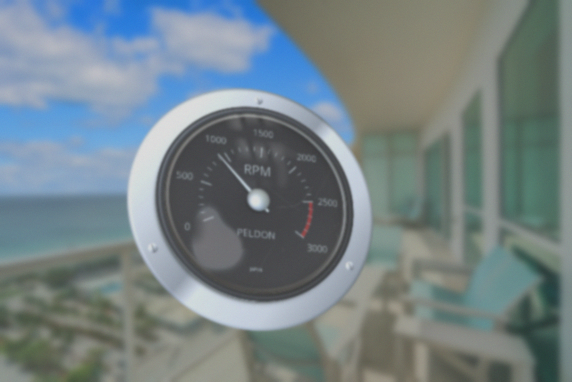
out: rpm 900
